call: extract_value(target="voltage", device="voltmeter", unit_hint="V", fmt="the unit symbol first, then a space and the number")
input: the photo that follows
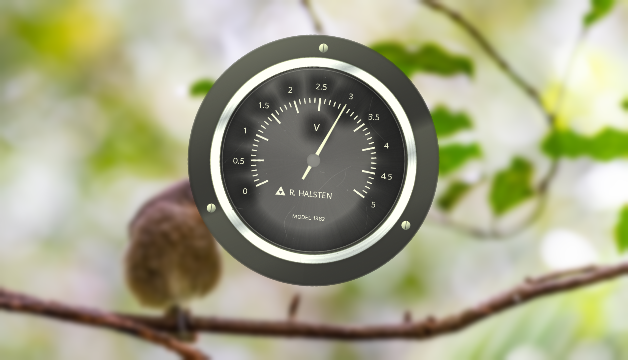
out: V 3
